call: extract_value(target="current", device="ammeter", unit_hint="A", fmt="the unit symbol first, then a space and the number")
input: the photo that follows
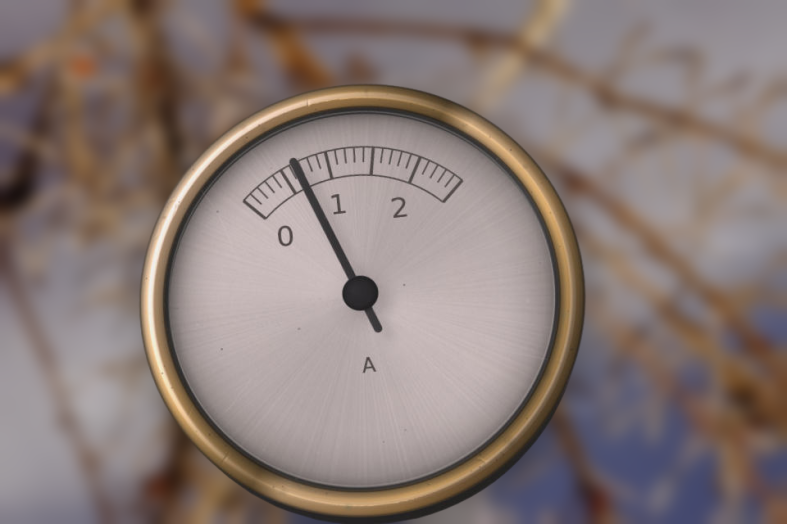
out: A 0.65
